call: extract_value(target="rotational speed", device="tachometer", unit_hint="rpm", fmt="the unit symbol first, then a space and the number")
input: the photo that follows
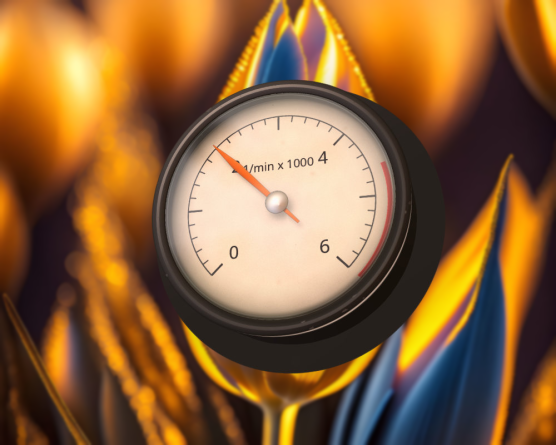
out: rpm 2000
